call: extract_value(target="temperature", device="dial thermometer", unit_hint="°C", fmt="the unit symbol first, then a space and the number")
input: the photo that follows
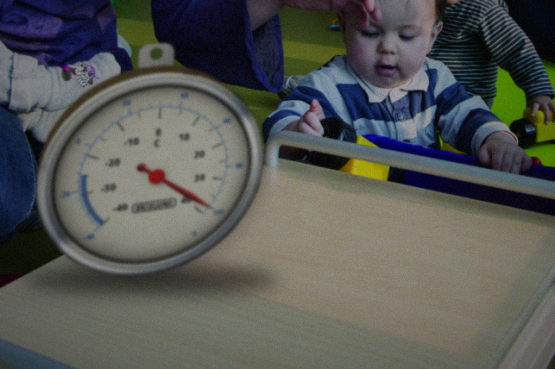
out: °C 37.5
